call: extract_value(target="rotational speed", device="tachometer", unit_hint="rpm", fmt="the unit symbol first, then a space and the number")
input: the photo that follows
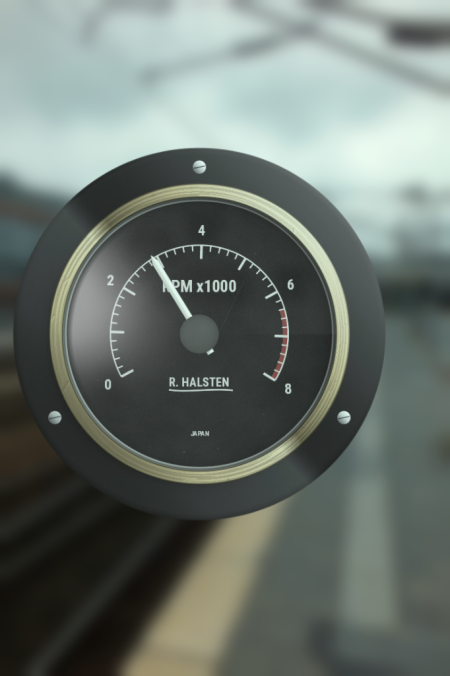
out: rpm 2900
